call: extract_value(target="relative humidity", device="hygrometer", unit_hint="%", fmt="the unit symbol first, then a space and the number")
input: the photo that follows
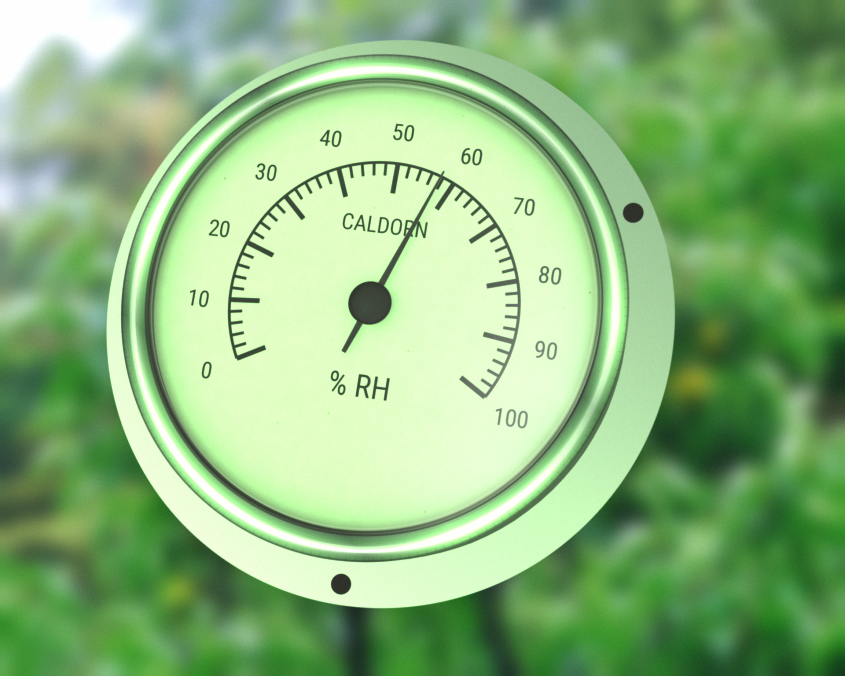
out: % 58
